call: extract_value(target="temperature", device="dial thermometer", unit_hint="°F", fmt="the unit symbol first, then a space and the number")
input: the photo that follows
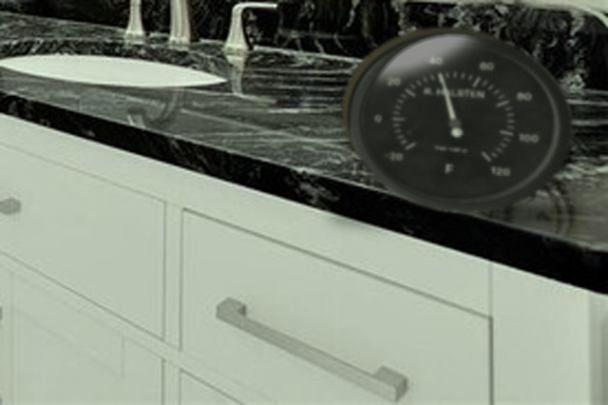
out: °F 40
